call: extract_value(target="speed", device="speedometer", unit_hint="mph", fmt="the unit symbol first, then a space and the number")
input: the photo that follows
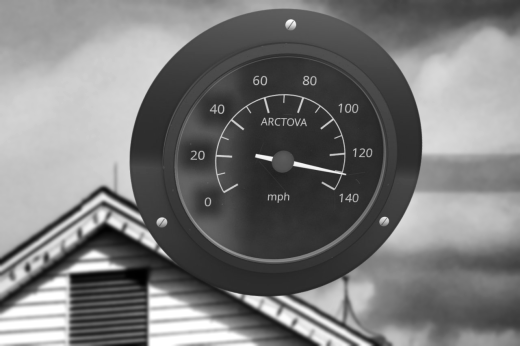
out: mph 130
